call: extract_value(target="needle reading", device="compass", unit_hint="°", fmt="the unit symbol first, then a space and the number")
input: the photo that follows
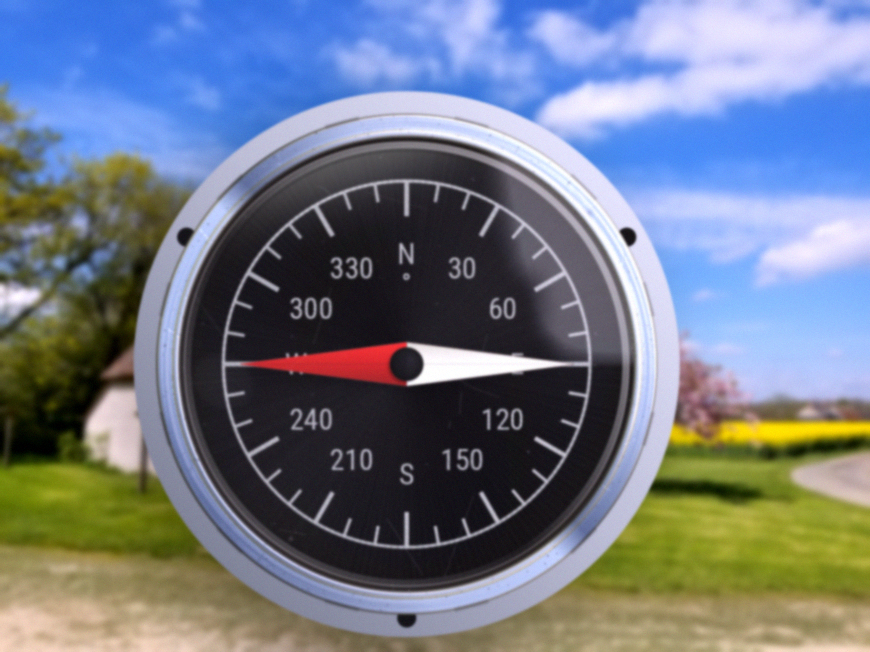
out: ° 270
